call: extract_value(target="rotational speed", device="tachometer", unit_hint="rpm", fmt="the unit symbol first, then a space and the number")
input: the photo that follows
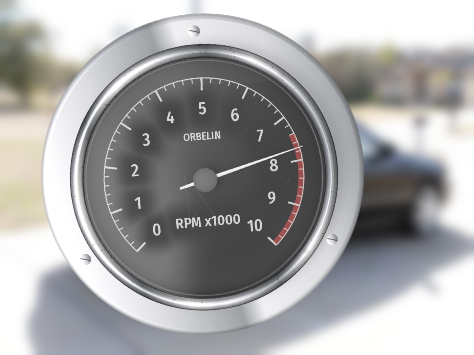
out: rpm 7700
